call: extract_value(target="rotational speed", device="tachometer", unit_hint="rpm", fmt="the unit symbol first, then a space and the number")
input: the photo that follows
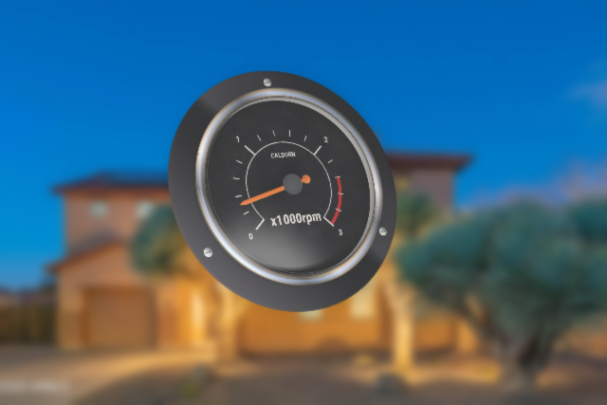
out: rpm 300
